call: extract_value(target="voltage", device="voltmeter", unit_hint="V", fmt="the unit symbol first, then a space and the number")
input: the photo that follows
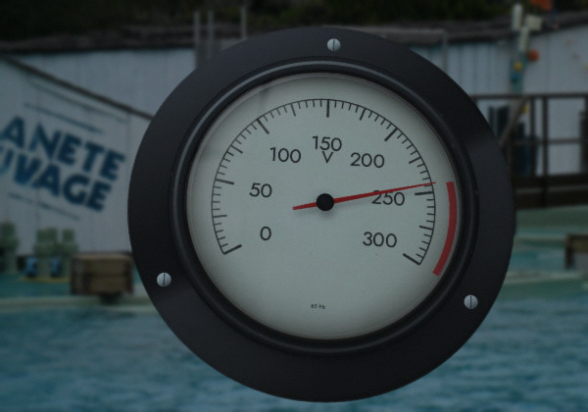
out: V 245
